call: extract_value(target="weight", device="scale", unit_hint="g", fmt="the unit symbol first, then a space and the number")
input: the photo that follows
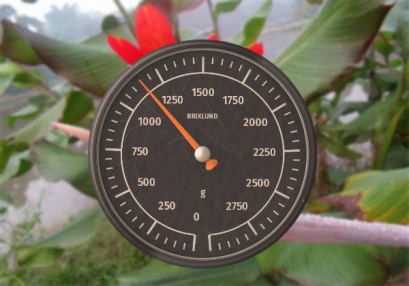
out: g 1150
